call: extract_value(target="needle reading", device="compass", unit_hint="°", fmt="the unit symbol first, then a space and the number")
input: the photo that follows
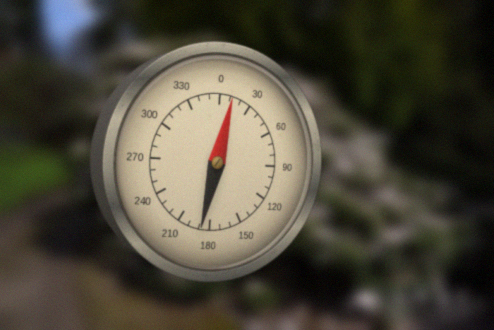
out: ° 10
